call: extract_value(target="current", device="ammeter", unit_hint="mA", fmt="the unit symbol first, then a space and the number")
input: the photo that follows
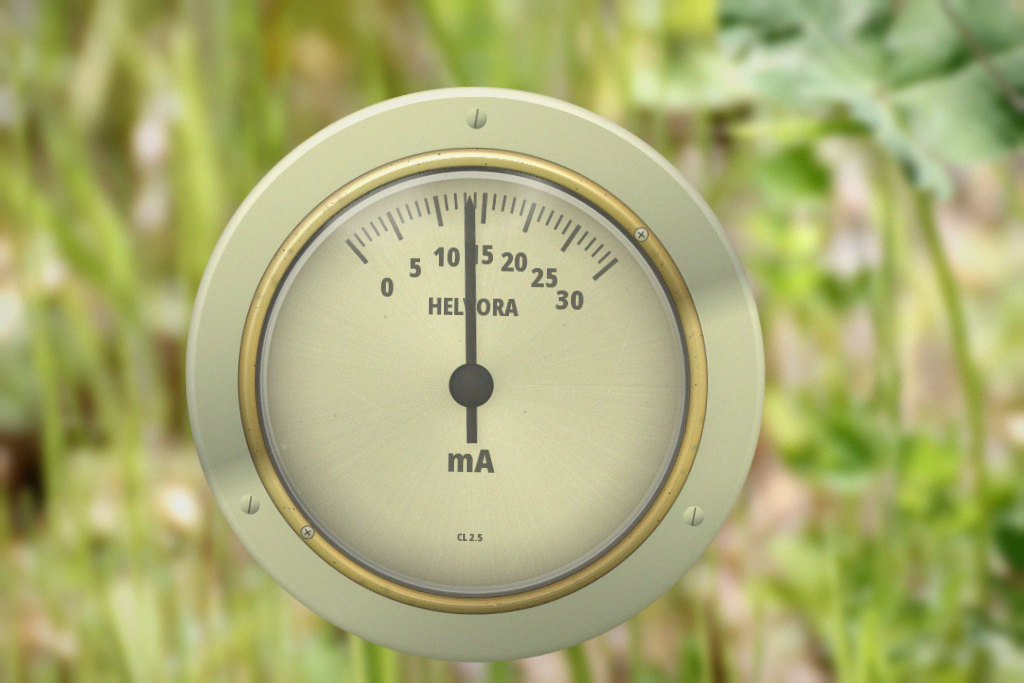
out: mA 13.5
